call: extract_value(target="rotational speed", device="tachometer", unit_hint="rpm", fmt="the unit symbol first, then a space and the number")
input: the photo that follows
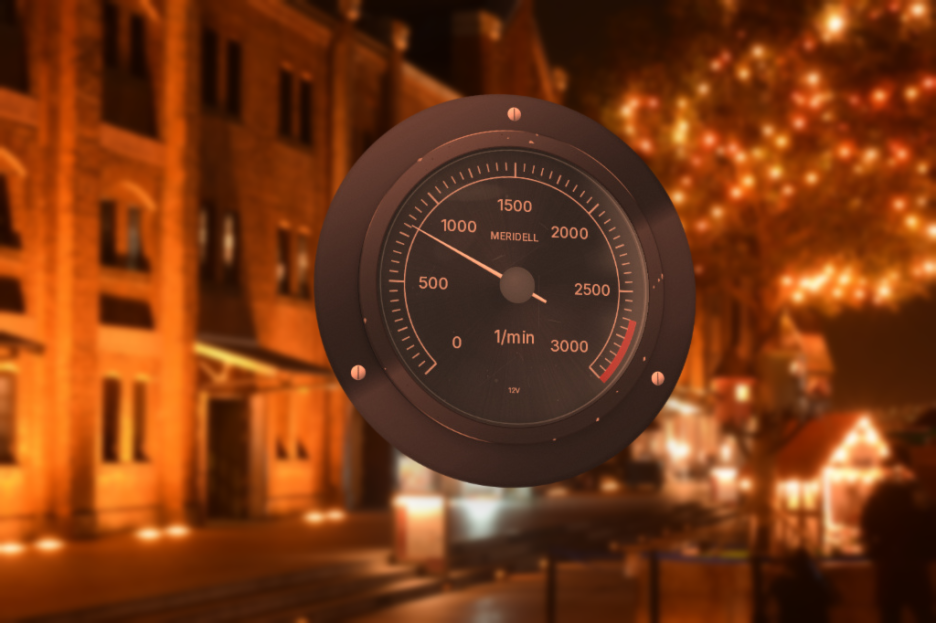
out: rpm 800
